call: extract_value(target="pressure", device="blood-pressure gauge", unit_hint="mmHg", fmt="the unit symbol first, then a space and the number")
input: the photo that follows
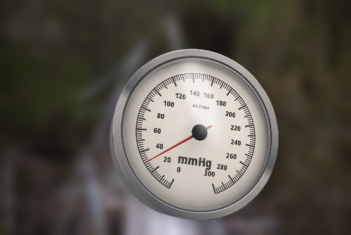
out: mmHg 30
